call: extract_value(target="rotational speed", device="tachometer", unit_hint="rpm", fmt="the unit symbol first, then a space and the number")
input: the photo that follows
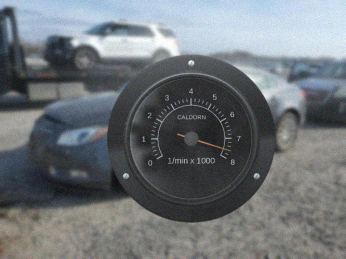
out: rpm 7600
